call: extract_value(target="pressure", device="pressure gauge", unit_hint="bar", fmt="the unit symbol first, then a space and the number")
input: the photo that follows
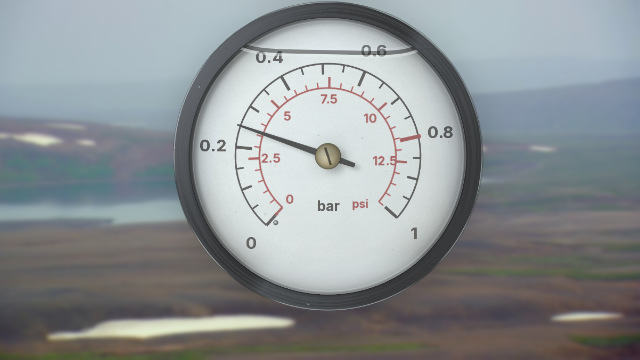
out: bar 0.25
